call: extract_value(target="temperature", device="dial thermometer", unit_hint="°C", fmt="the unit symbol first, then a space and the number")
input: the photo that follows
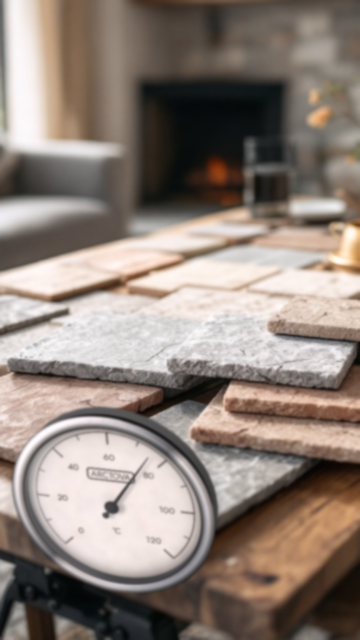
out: °C 75
